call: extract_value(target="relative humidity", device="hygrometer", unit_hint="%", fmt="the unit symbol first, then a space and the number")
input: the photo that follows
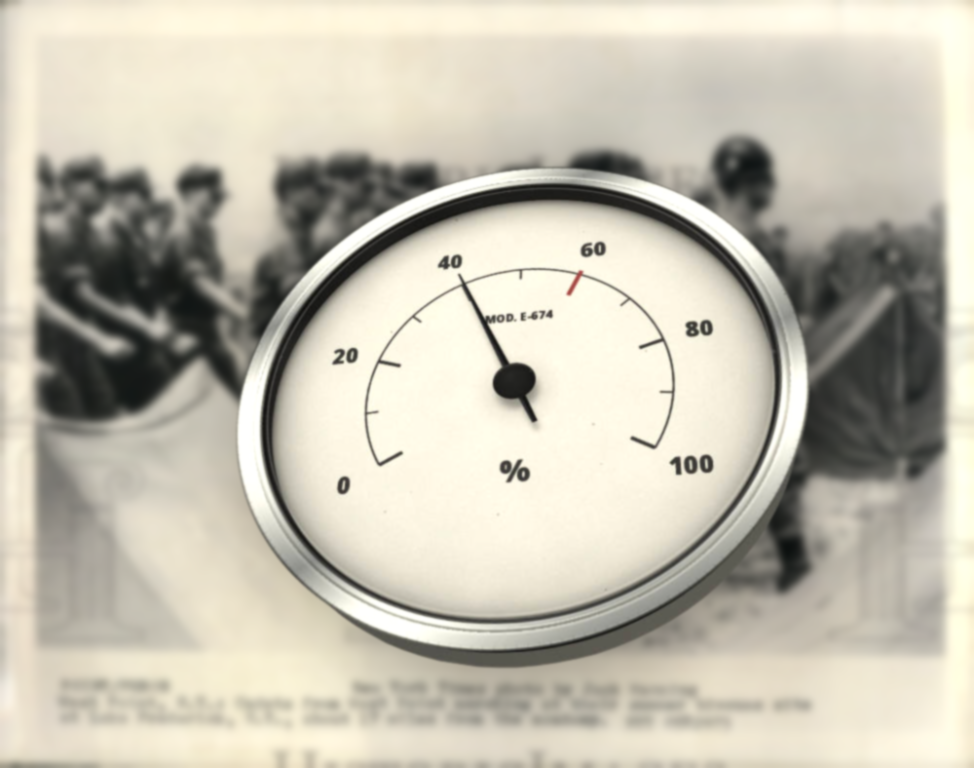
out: % 40
